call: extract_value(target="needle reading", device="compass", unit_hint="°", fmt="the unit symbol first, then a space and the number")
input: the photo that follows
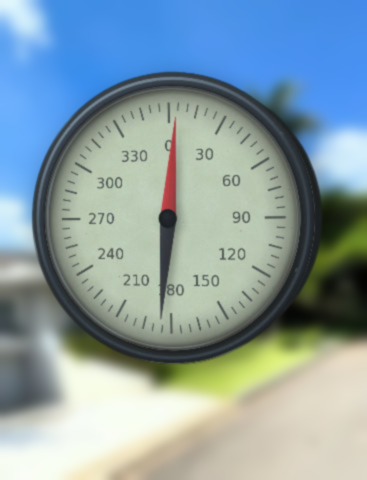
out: ° 5
